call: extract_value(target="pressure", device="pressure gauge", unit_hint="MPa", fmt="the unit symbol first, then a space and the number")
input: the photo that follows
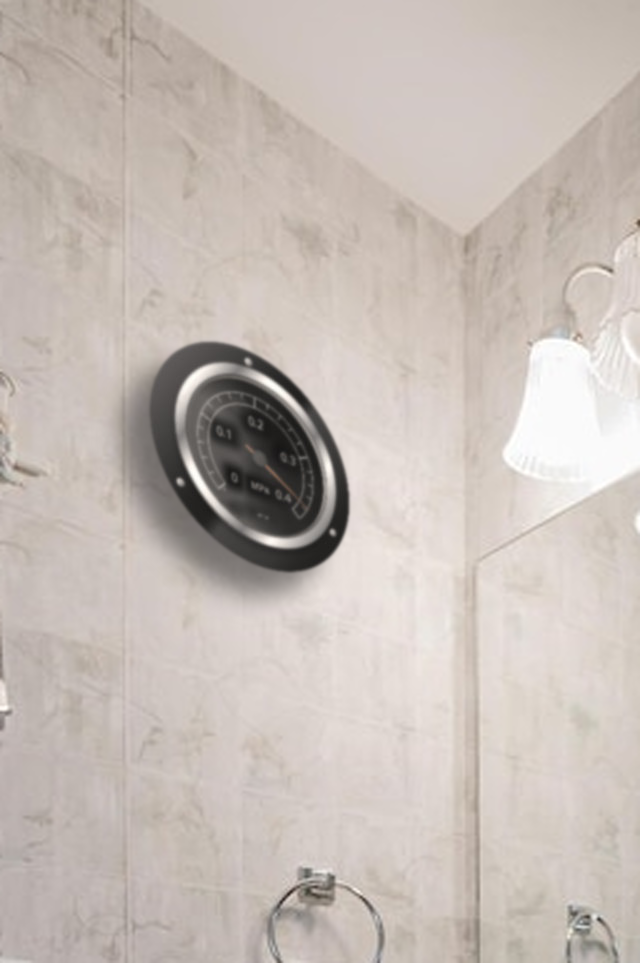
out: MPa 0.38
